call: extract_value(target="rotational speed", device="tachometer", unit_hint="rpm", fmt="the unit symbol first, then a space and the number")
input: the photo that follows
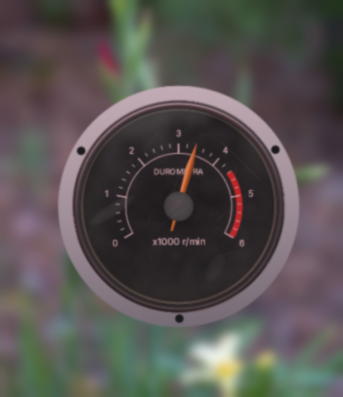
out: rpm 3400
